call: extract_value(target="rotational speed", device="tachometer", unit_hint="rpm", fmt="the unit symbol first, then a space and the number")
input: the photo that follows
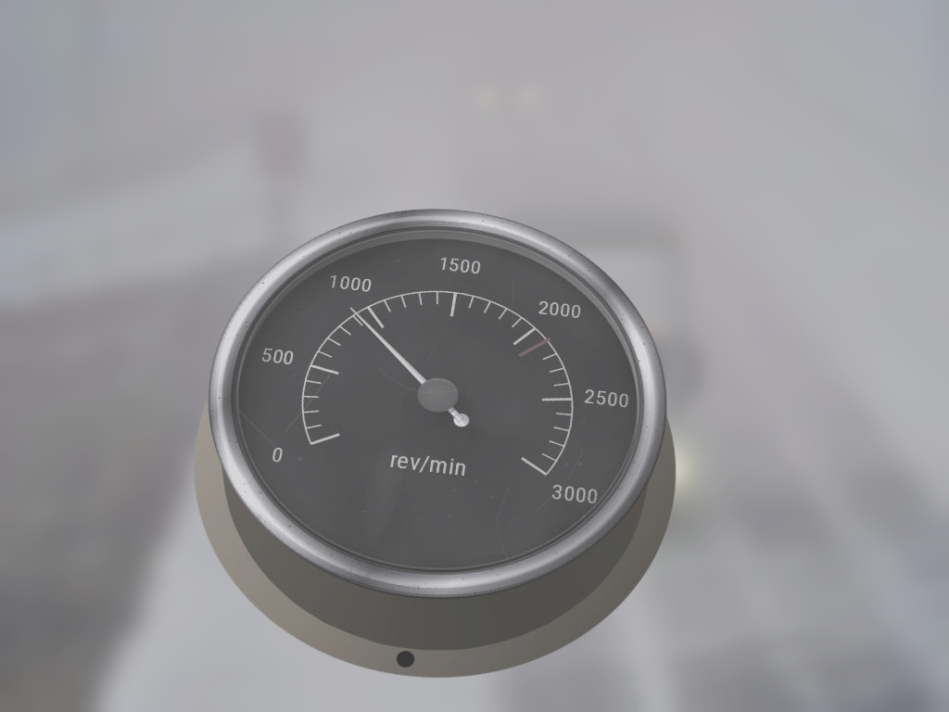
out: rpm 900
